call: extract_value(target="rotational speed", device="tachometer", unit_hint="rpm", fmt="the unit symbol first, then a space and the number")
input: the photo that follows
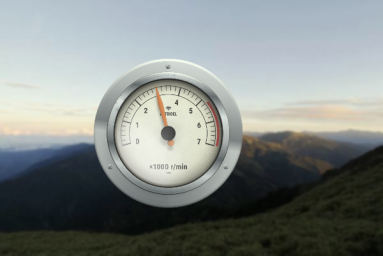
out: rpm 3000
